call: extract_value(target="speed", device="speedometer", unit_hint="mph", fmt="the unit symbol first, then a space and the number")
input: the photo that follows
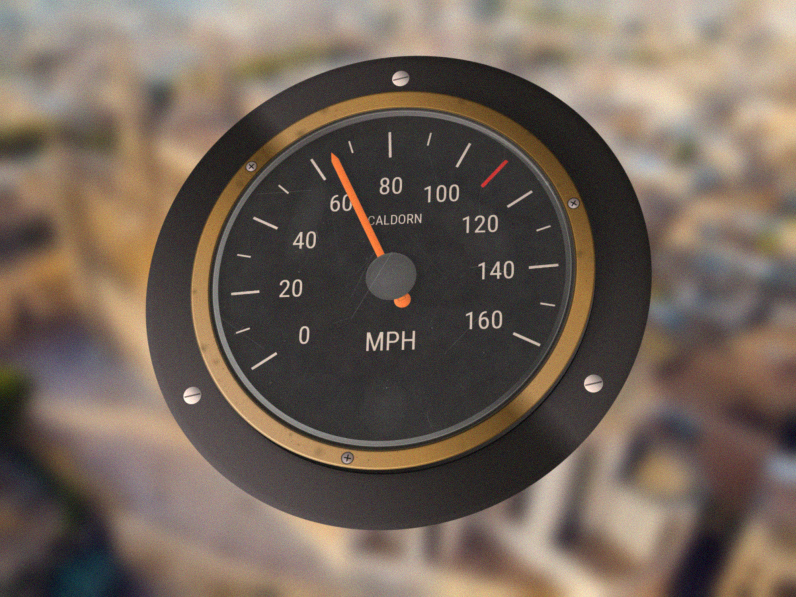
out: mph 65
